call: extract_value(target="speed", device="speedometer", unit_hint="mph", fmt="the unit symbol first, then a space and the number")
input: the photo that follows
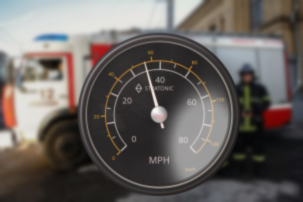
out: mph 35
